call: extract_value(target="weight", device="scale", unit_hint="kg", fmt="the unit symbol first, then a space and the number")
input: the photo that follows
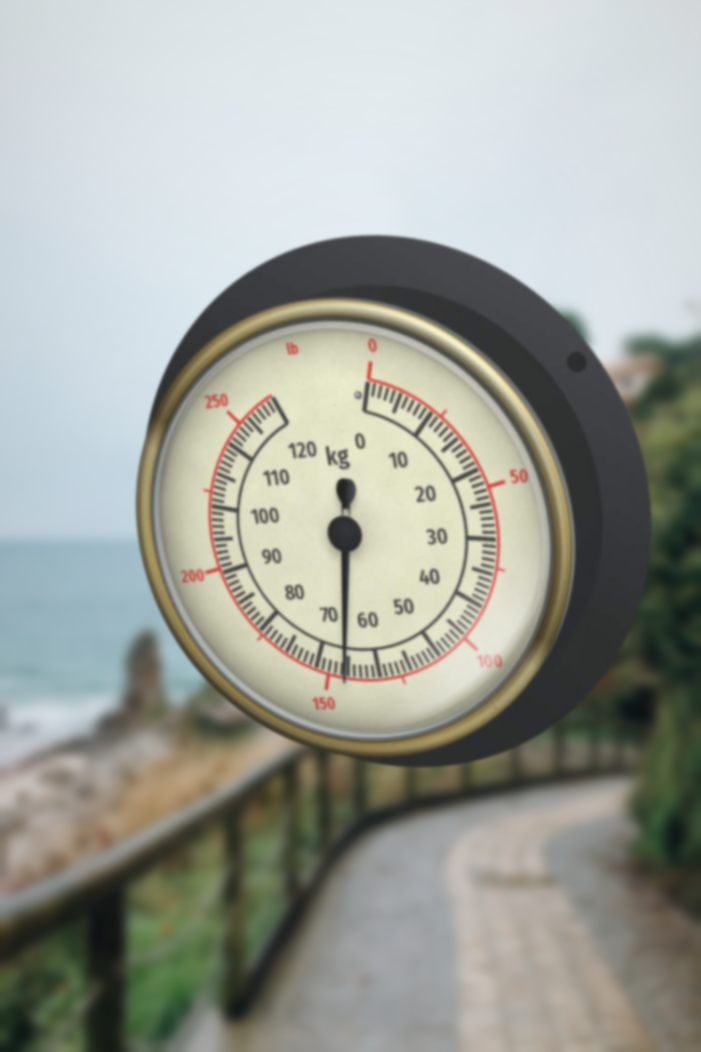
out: kg 65
